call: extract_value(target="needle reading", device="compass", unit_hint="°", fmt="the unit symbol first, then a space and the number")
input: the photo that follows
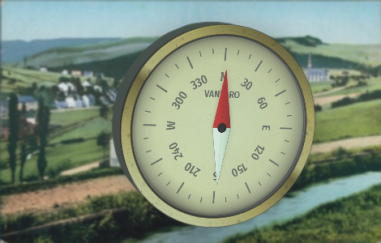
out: ° 0
